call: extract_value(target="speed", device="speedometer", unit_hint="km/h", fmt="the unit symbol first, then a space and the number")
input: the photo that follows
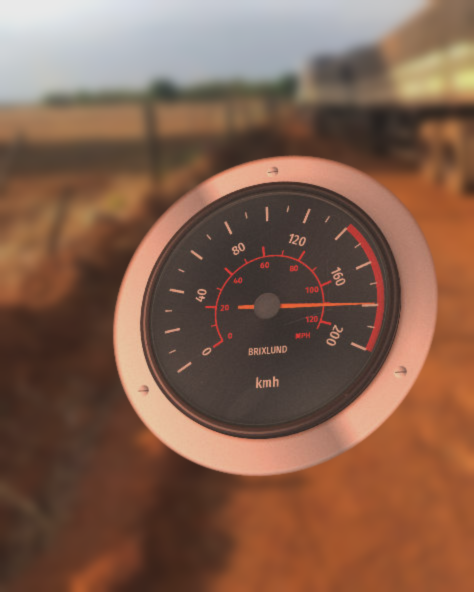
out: km/h 180
